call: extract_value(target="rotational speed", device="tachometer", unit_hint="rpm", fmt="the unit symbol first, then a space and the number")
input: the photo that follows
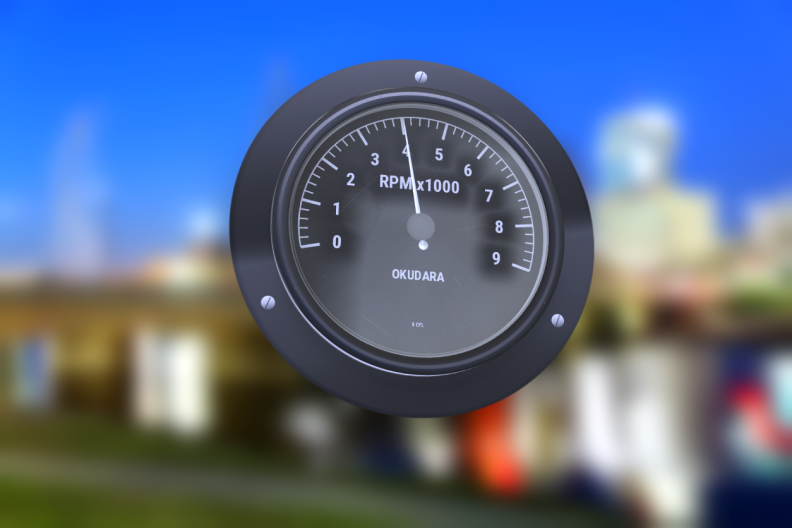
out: rpm 4000
